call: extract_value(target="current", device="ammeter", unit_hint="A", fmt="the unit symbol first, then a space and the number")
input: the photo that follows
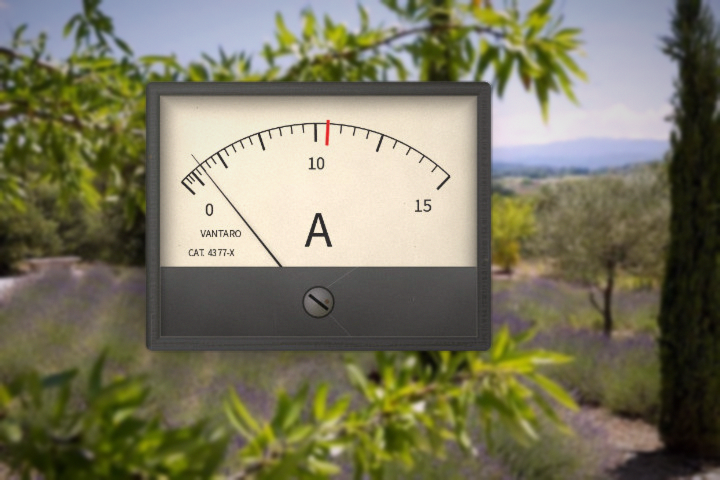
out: A 3.5
